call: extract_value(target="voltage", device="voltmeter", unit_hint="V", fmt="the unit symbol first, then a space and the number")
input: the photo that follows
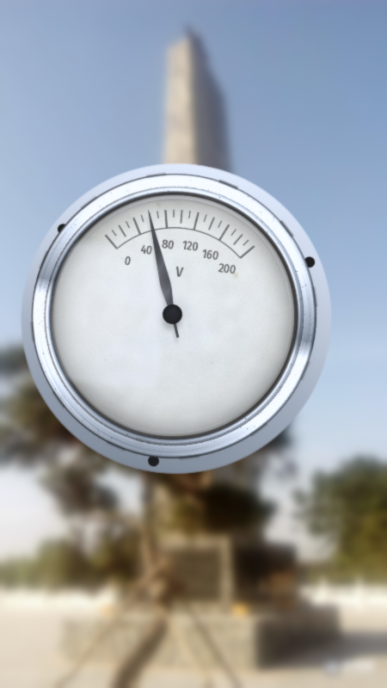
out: V 60
